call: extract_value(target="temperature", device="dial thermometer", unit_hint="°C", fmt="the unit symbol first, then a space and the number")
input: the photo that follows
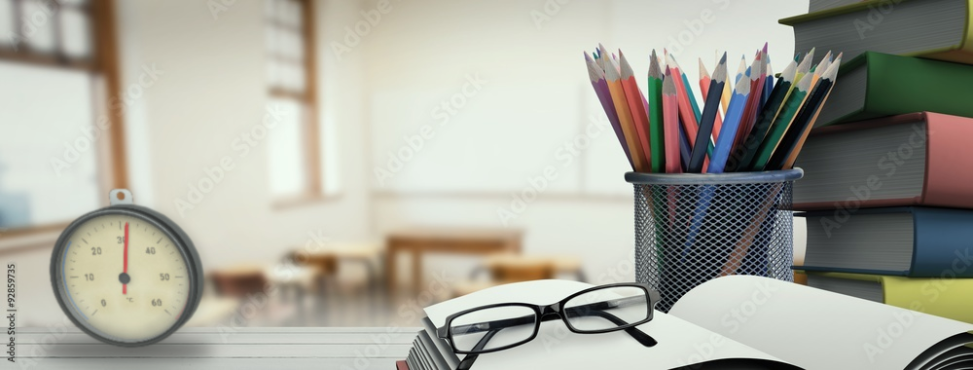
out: °C 32
